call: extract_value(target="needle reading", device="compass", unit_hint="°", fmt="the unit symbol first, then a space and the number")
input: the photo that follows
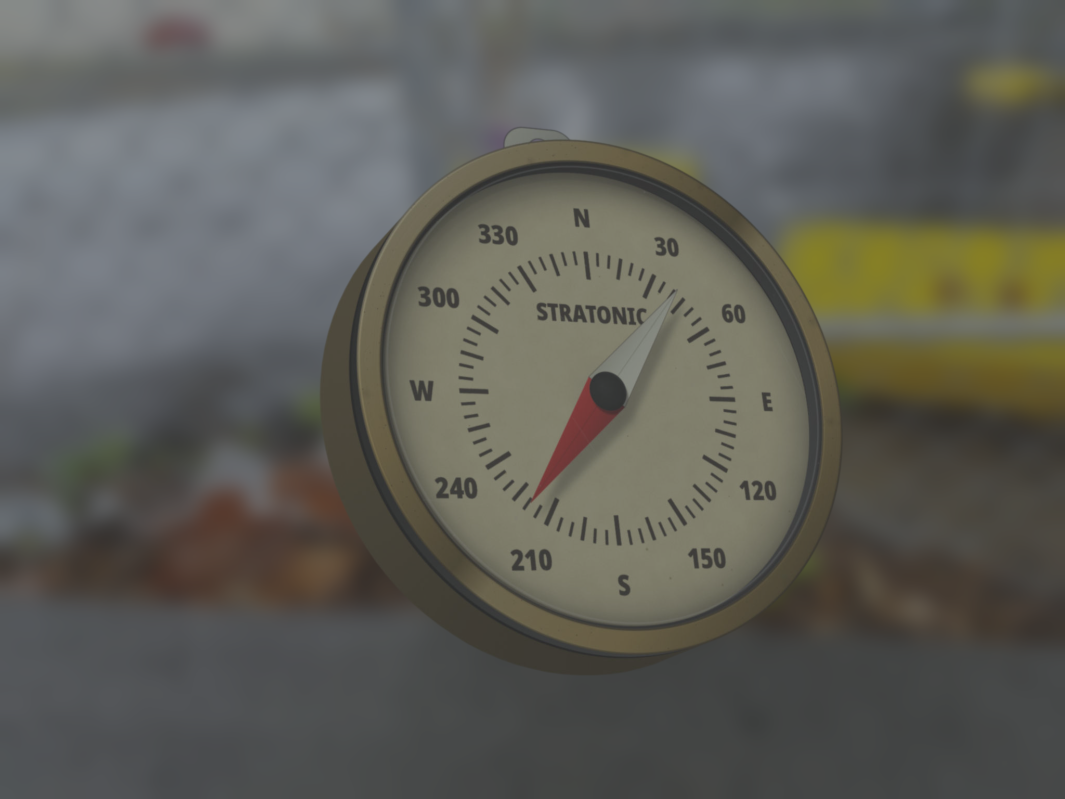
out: ° 220
